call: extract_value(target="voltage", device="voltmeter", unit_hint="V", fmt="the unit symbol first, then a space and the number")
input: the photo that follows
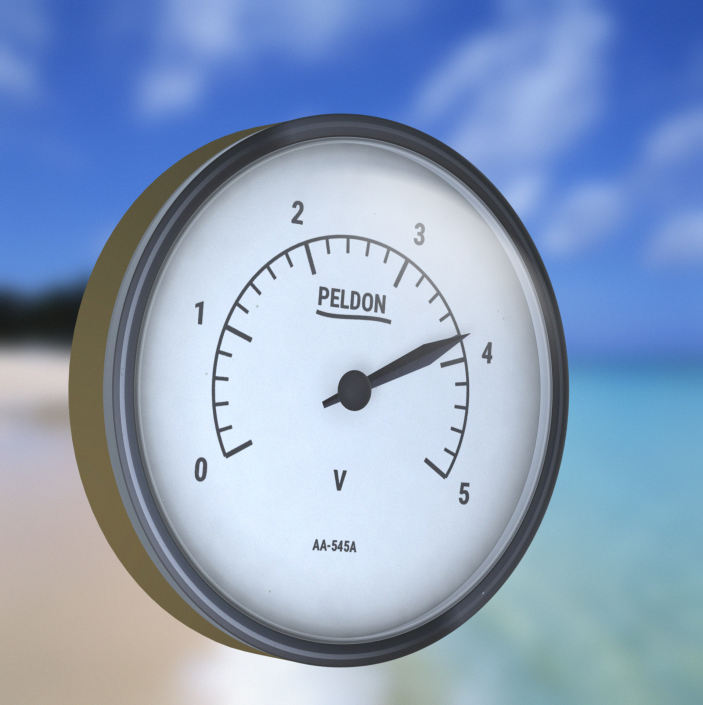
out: V 3.8
